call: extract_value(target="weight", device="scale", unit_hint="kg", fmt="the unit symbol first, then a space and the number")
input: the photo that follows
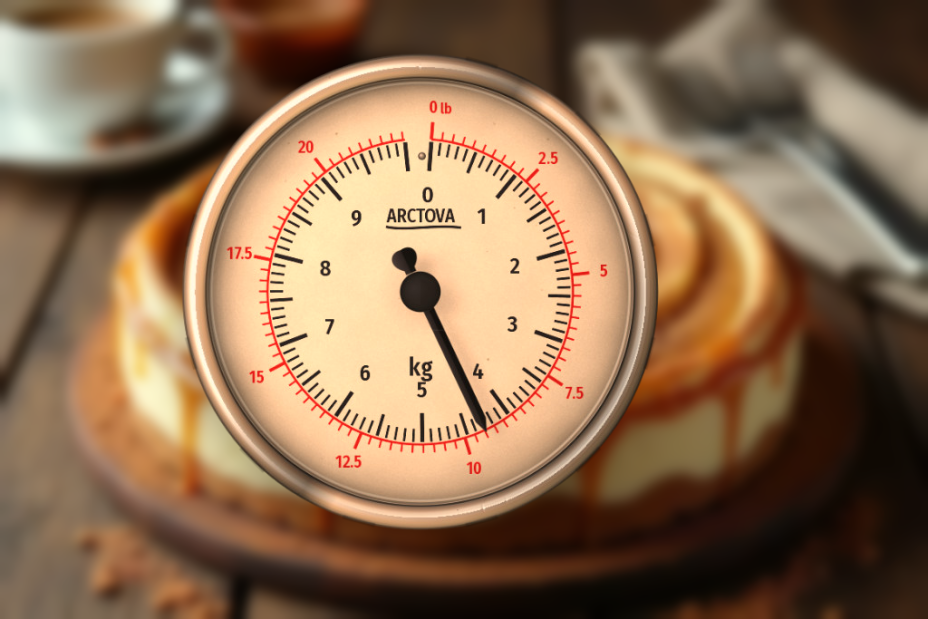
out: kg 4.3
